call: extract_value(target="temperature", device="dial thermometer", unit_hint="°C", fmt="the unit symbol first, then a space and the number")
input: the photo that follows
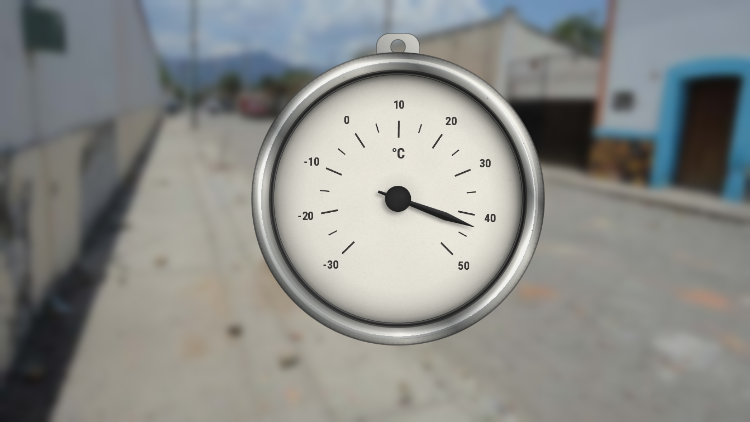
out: °C 42.5
